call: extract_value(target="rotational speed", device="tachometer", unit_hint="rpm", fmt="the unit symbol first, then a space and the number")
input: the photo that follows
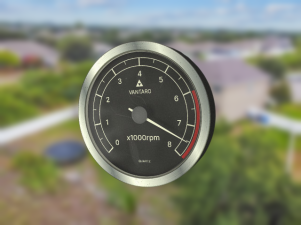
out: rpm 7500
